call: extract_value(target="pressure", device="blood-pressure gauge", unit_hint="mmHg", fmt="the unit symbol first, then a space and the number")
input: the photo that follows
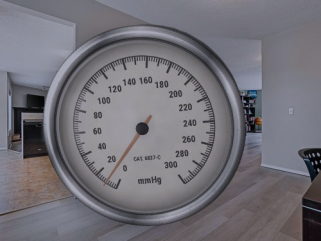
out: mmHg 10
